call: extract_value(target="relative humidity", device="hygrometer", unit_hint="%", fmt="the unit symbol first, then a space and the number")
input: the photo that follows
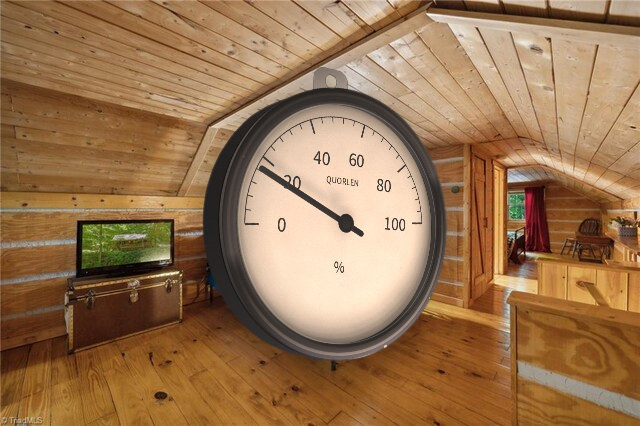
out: % 16
